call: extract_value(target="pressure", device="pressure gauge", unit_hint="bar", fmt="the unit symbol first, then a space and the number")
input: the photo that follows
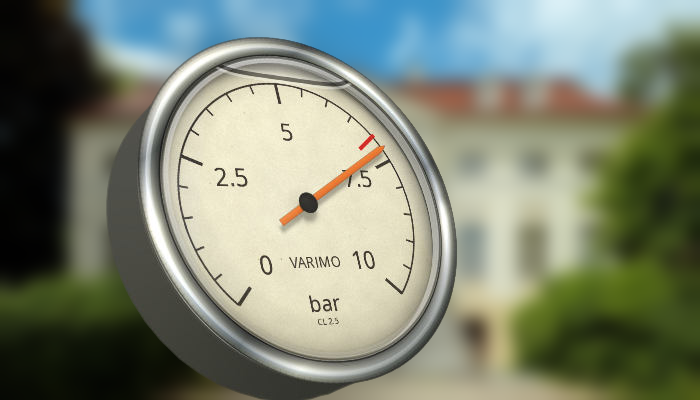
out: bar 7.25
